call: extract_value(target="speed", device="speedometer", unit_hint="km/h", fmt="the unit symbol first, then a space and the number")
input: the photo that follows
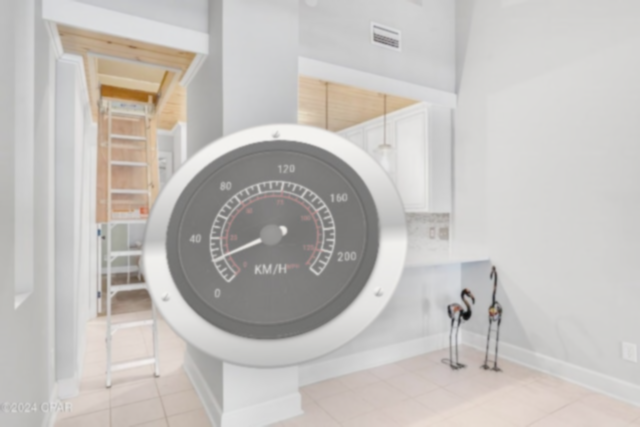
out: km/h 20
